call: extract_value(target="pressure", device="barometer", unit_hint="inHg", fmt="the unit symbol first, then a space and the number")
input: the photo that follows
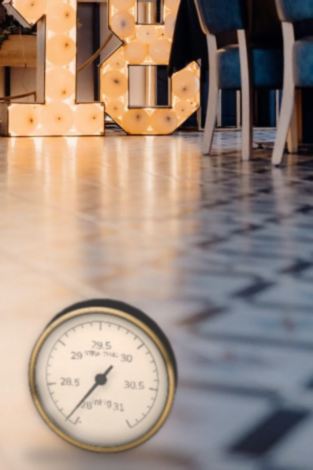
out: inHg 28.1
